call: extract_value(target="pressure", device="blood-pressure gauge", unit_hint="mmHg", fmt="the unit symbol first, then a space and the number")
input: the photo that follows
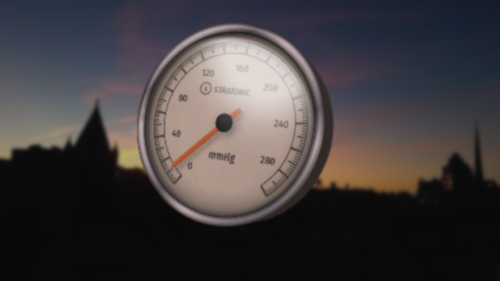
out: mmHg 10
